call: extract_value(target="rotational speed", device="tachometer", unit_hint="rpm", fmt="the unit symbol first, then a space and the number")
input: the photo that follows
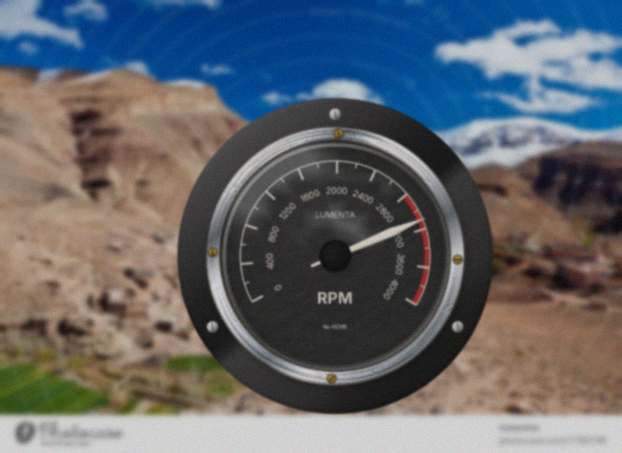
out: rpm 3100
